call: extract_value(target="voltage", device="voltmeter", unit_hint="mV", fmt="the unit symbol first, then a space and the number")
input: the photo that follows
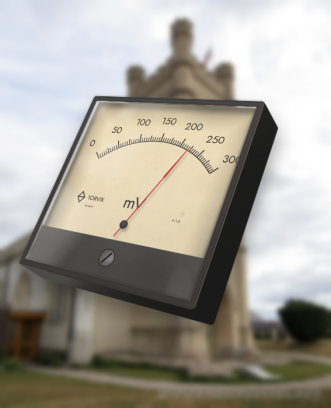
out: mV 225
